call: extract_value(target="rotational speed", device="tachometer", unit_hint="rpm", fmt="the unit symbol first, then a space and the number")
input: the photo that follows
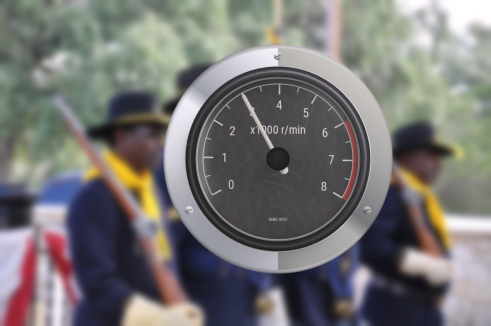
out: rpm 3000
